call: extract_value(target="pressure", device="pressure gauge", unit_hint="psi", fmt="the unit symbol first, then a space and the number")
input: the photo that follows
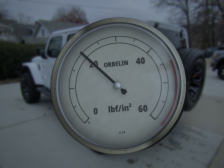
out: psi 20
